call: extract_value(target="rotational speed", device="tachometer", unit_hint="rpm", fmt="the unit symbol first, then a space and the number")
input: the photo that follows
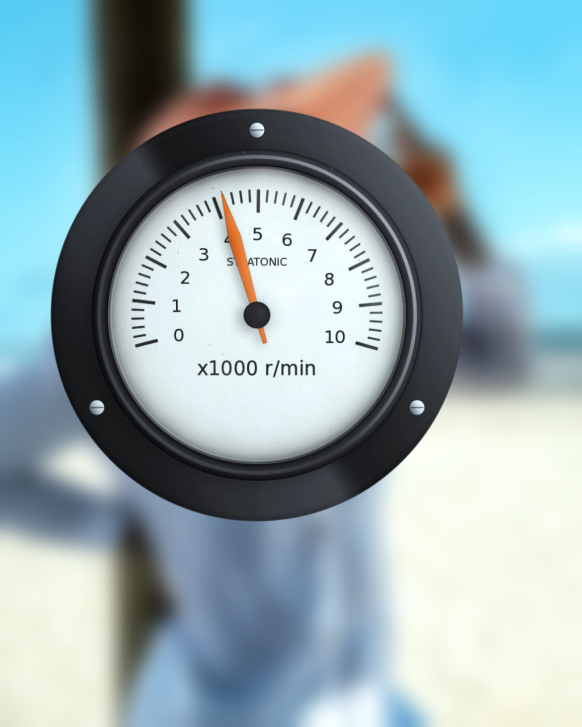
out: rpm 4200
